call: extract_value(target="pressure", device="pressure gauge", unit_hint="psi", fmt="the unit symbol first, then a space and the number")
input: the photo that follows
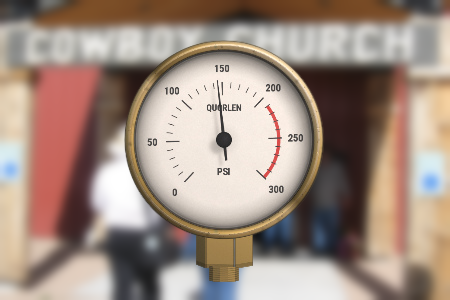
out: psi 145
